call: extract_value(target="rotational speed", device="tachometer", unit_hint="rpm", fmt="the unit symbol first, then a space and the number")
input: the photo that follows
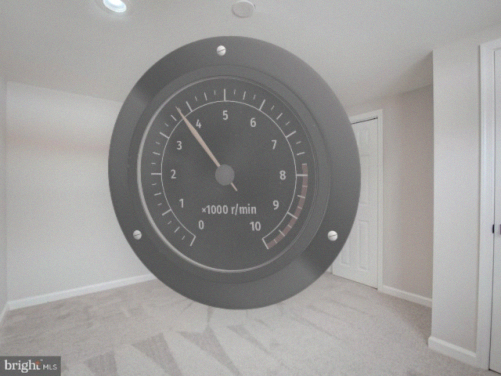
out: rpm 3750
